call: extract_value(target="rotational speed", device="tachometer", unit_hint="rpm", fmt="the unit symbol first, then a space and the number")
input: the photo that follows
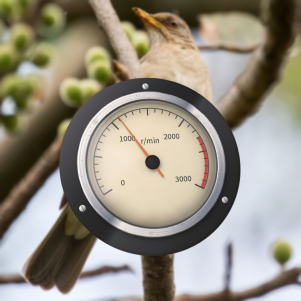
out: rpm 1100
